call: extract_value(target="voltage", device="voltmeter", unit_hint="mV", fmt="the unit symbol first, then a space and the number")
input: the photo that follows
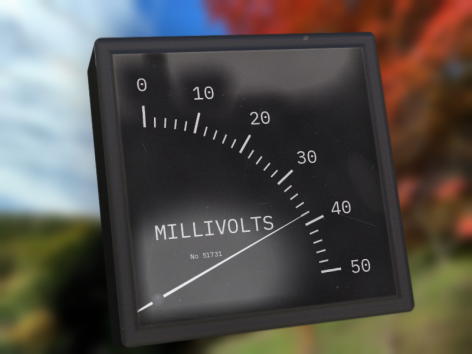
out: mV 38
